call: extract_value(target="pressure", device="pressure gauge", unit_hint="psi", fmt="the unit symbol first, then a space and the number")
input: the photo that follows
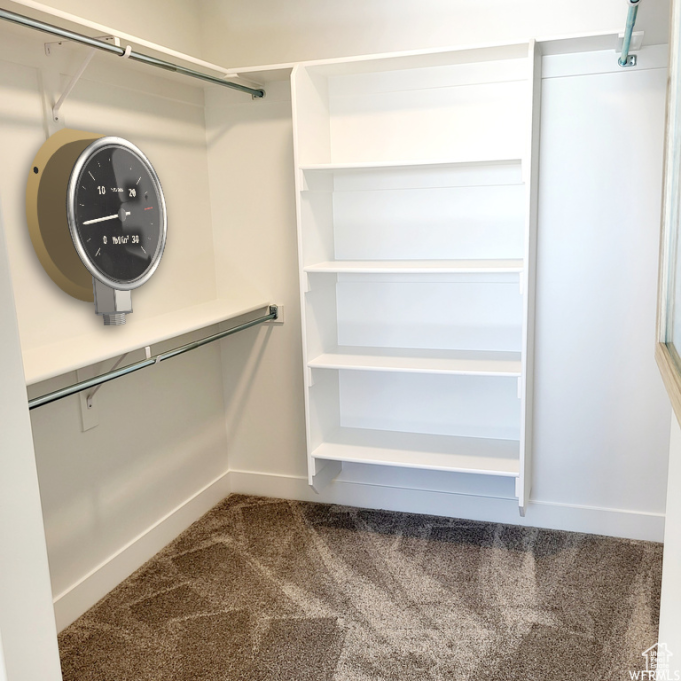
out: psi 4
